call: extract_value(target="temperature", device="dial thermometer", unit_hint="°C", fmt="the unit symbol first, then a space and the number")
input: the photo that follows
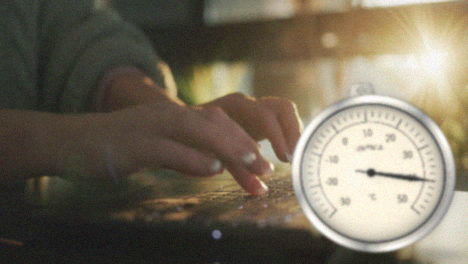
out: °C 40
